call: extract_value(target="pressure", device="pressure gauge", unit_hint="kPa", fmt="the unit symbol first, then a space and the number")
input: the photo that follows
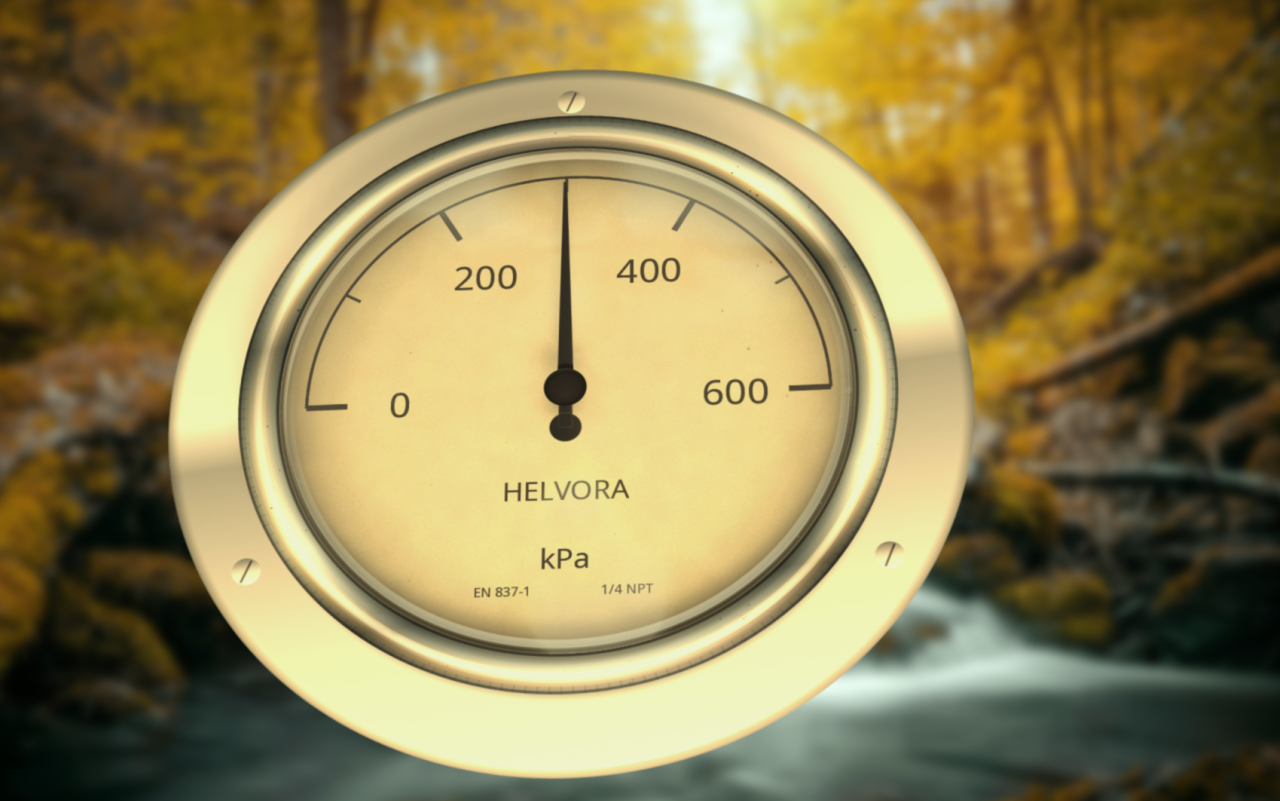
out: kPa 300
